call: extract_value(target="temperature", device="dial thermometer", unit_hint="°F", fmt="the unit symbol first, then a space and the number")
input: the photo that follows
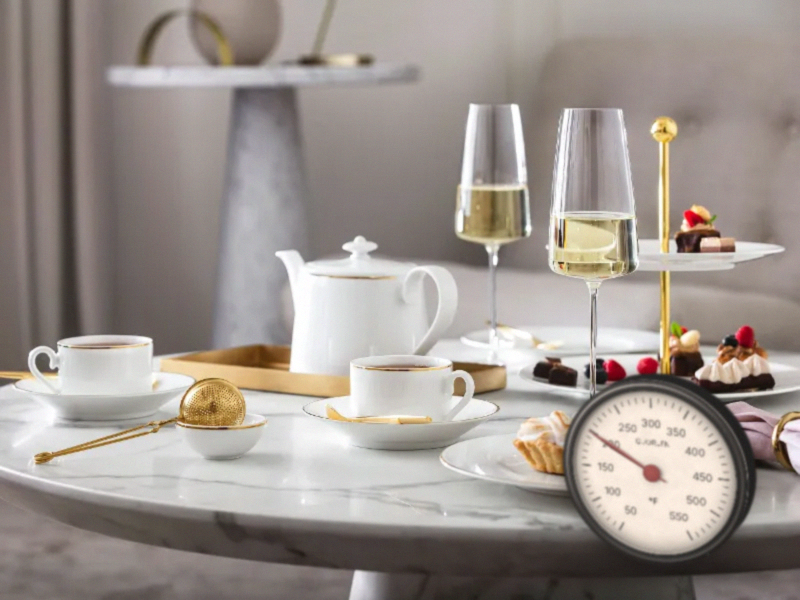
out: °F 200
